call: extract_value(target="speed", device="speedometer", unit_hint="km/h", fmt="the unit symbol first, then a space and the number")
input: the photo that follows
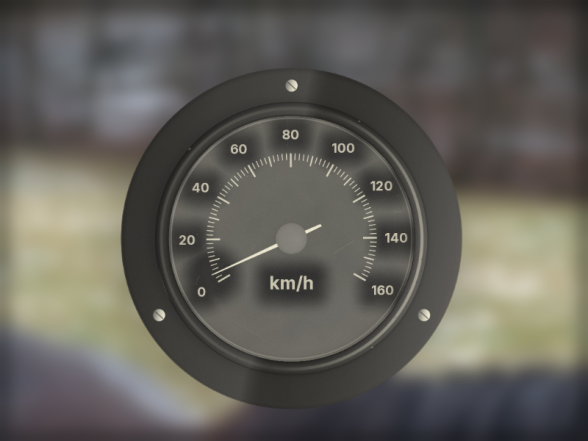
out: km/h 4
